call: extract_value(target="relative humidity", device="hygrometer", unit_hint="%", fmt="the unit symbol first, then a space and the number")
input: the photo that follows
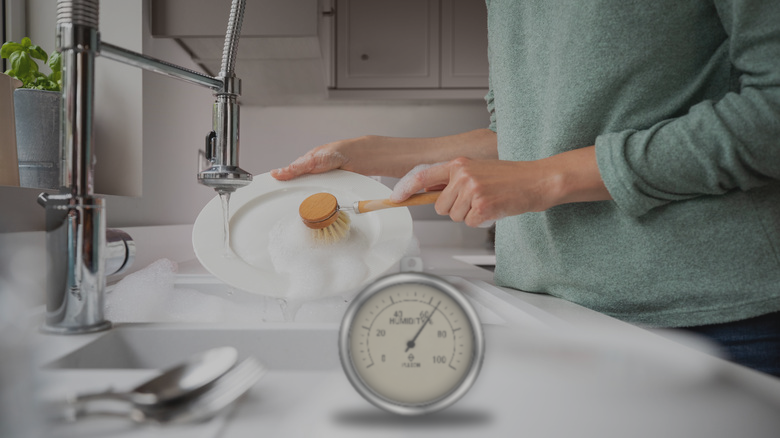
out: % 64
